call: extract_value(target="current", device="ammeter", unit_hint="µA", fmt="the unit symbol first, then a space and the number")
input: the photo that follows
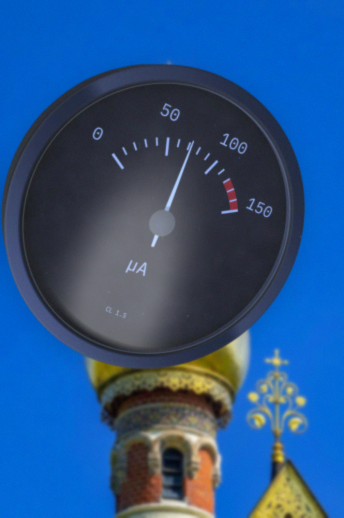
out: µA 70
